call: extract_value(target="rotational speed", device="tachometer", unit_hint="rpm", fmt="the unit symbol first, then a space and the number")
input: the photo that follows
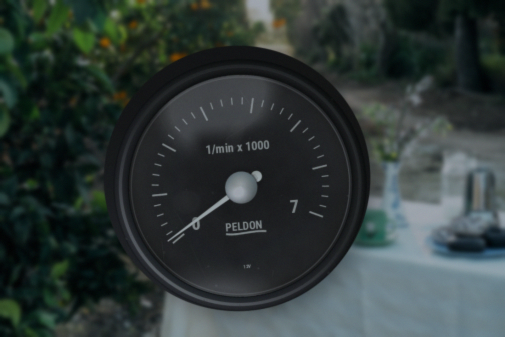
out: rpm 100
